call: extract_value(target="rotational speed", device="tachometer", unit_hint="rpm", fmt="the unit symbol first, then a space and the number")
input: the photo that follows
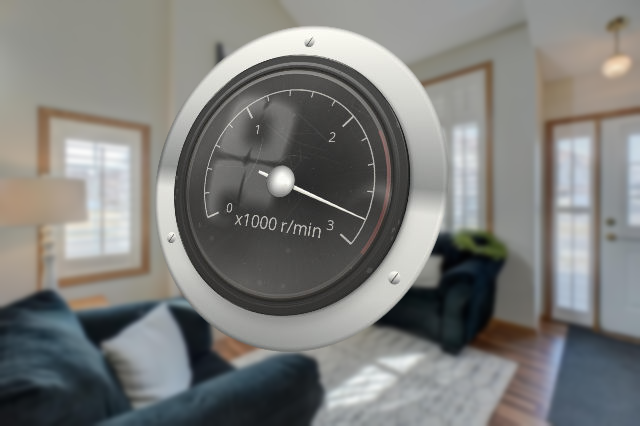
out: rpm 2800
